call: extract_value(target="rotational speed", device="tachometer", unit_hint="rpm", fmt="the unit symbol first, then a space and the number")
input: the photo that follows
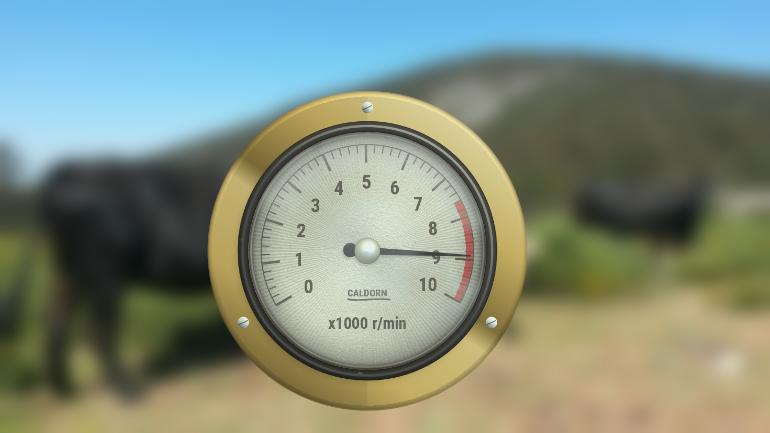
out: rpm 8900
